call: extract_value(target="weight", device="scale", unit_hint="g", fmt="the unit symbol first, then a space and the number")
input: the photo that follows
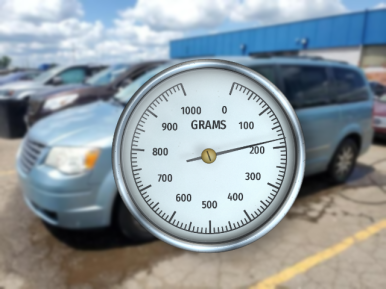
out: g 180
